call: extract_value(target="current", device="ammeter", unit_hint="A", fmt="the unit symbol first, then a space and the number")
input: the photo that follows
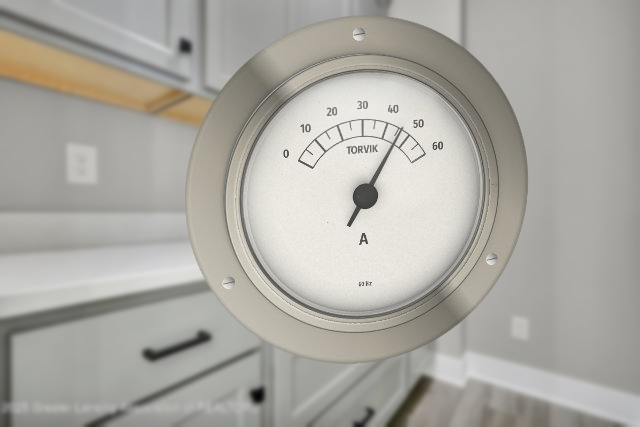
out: A 45
